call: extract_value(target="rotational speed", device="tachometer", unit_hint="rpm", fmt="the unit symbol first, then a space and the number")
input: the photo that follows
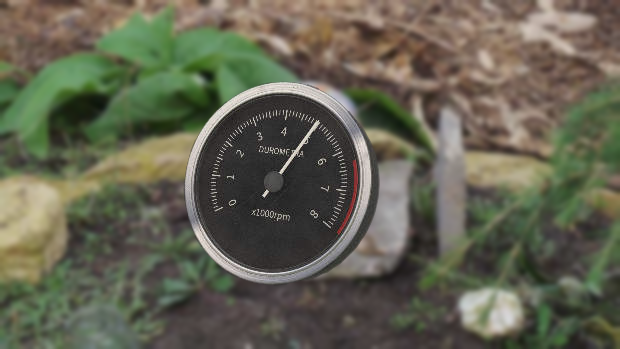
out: rpm 5000
